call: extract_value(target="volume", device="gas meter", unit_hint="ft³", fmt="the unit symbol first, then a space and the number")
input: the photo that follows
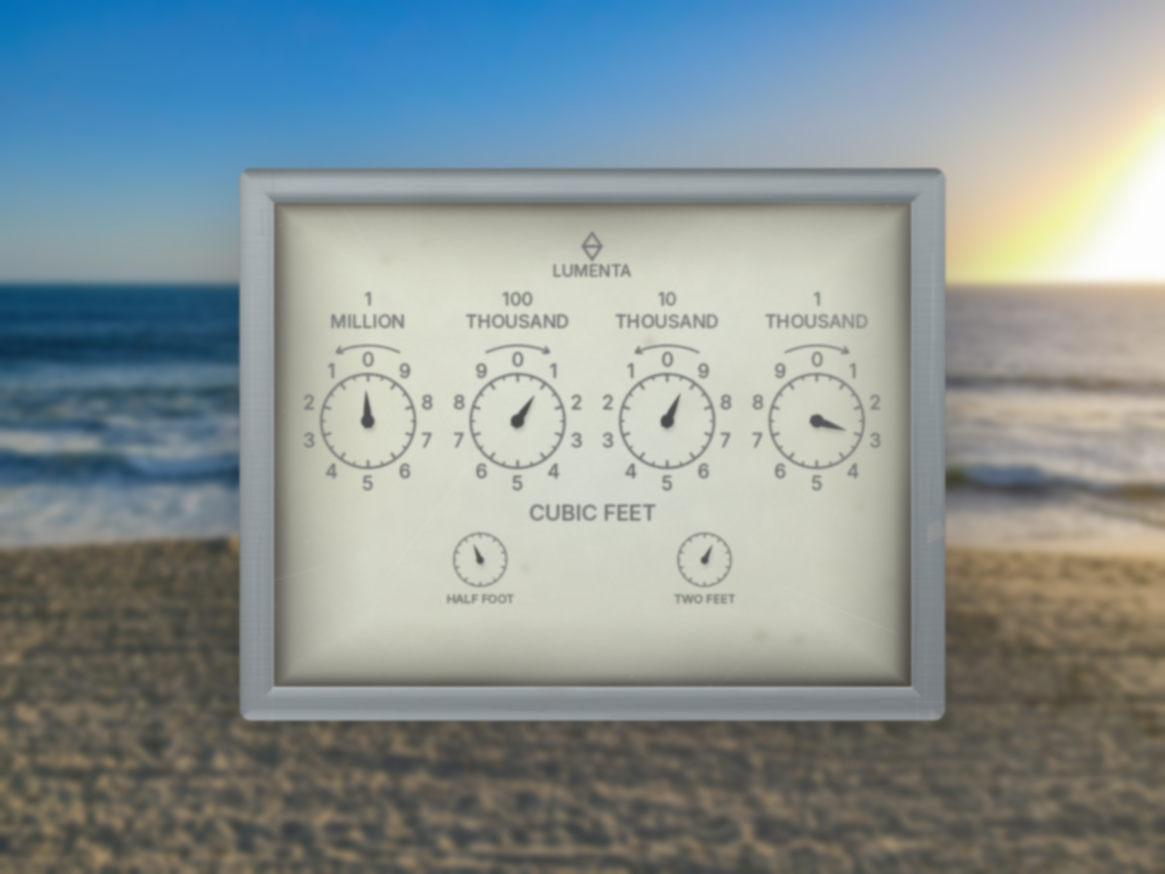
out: ft³ 9300
